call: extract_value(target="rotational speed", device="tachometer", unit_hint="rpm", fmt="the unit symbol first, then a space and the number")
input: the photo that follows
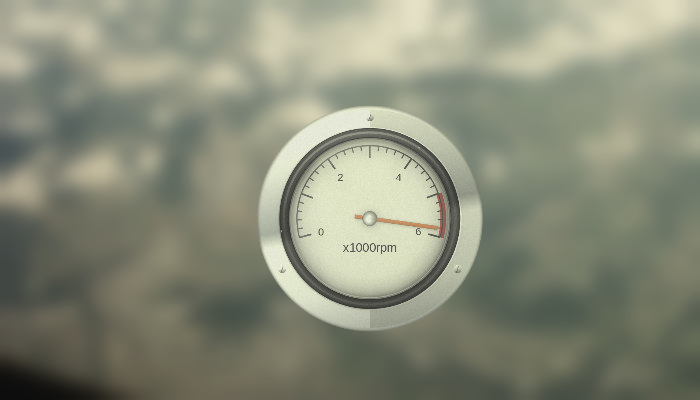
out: rpm 5800
